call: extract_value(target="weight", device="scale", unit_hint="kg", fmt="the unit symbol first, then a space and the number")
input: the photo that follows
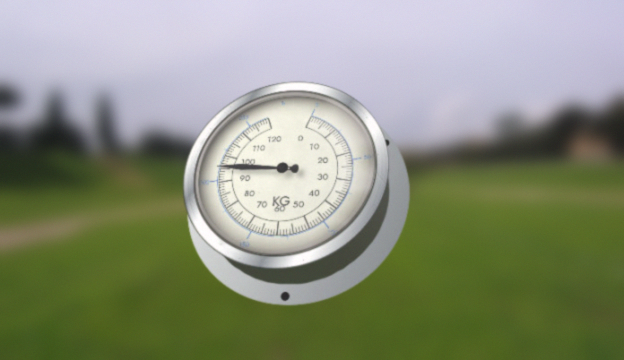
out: kg 95
